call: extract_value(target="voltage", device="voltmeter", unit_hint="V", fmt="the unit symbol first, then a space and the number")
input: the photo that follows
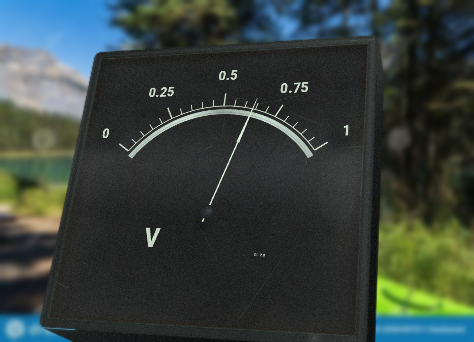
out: V 0.65
